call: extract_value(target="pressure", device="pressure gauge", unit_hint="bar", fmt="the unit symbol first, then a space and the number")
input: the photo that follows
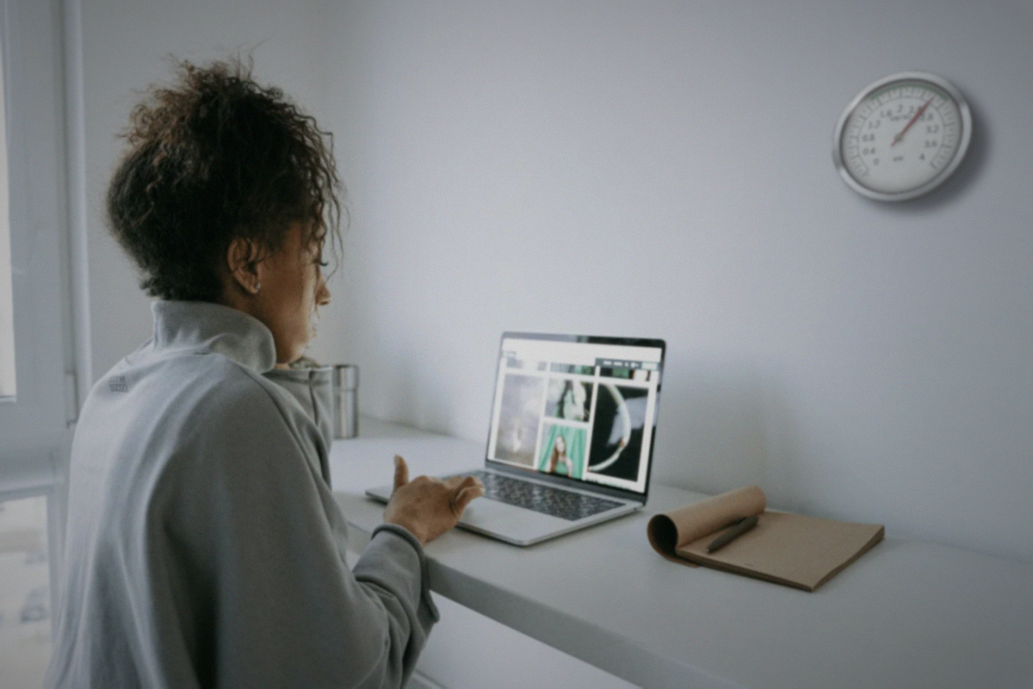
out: bar 2.6
